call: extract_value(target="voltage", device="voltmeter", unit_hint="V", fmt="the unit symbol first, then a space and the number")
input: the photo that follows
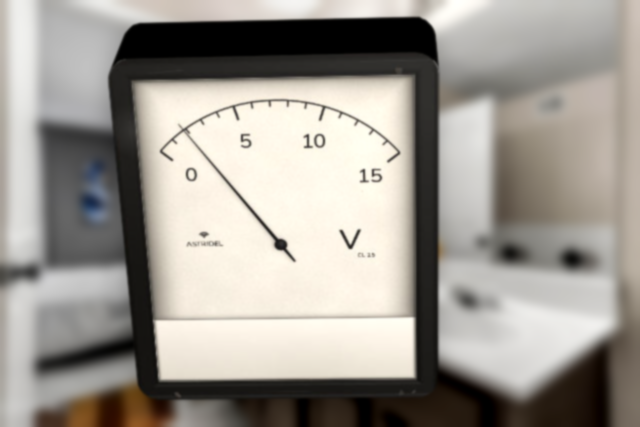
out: V 2
